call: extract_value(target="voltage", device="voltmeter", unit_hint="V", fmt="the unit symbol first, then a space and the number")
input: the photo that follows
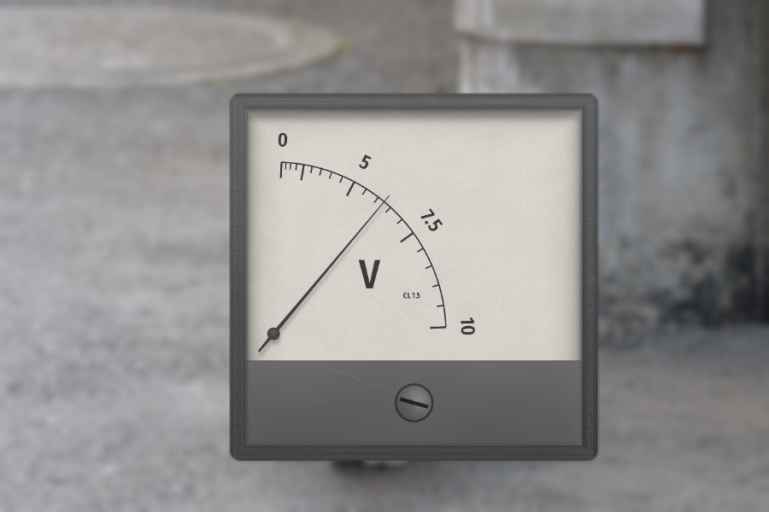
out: V 6.25
